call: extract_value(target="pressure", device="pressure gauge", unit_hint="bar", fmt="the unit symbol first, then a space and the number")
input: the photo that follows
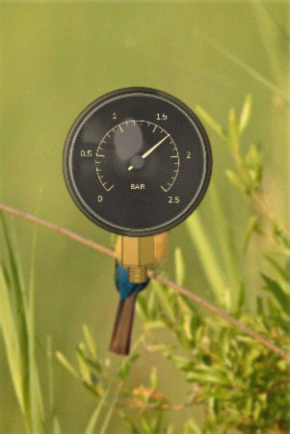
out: bar 1.7
